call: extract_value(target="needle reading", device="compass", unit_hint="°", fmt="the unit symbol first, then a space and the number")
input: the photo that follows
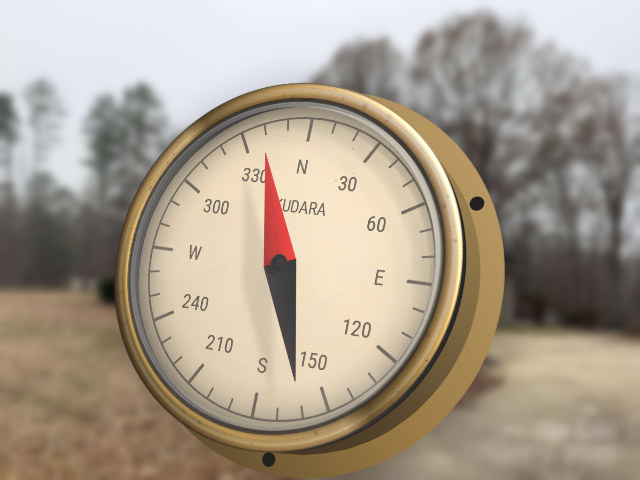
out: ° 340
